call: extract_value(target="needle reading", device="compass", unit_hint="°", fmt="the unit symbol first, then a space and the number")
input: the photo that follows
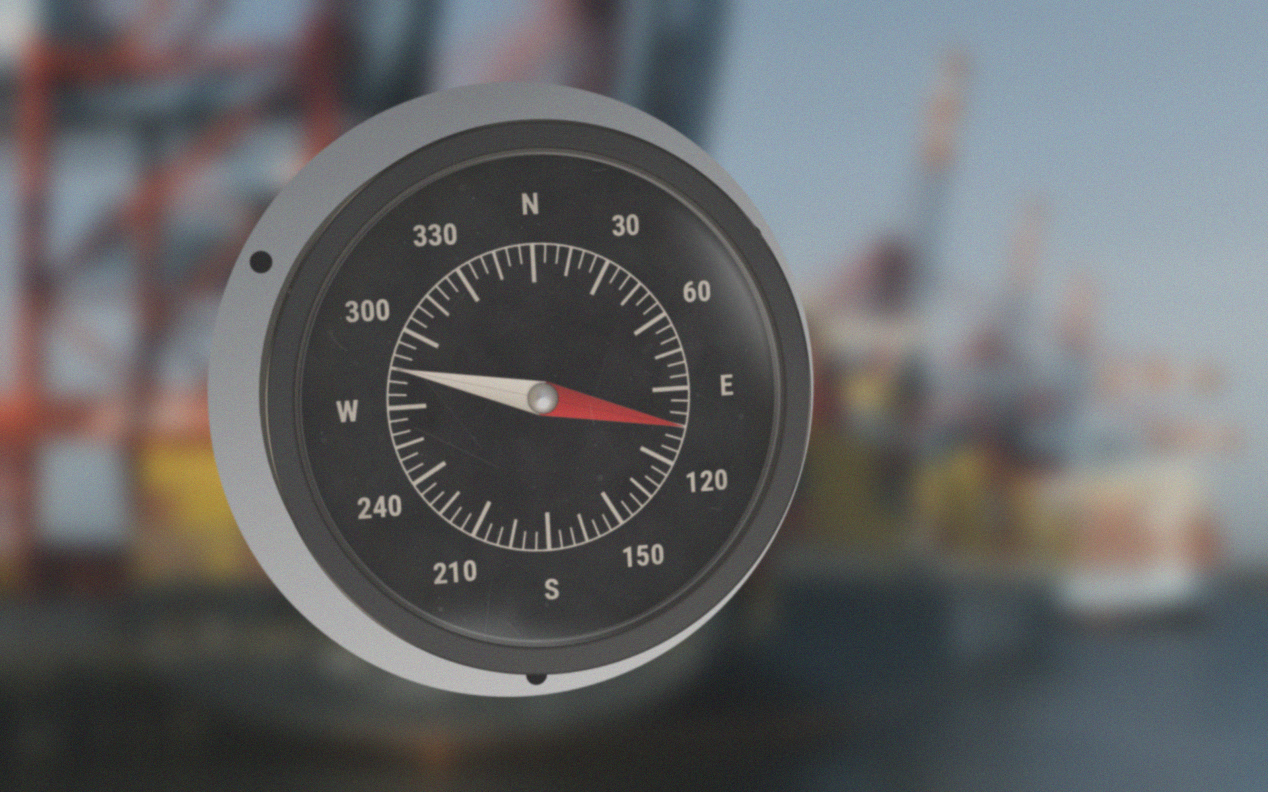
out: ° 105
